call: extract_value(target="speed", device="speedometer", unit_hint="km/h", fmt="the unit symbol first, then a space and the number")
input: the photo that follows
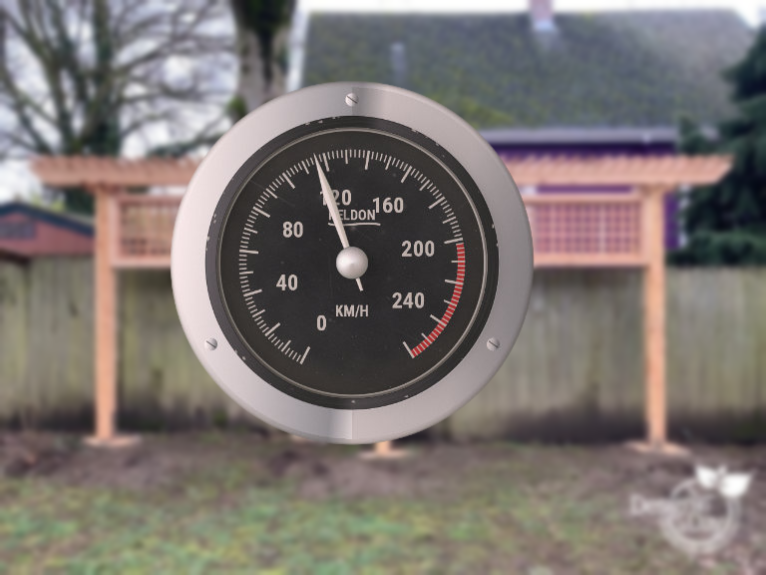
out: km/h 116
